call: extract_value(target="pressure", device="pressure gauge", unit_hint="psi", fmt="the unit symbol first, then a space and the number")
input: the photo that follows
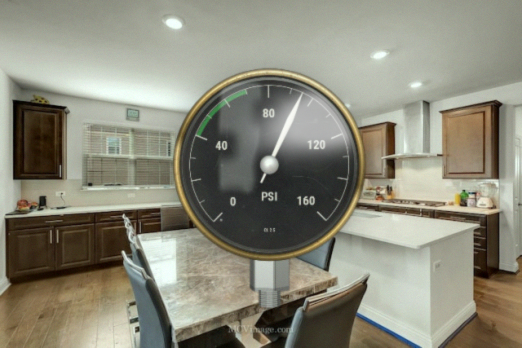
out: psi 95
